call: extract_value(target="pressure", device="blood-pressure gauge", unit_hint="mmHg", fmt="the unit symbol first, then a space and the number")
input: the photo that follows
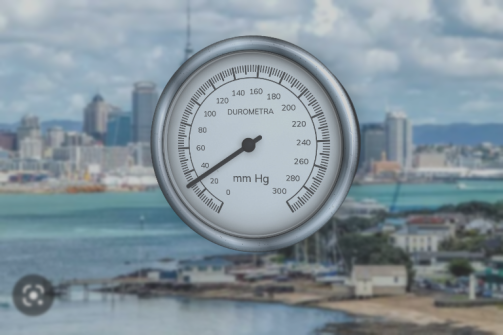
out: mmHg 30
